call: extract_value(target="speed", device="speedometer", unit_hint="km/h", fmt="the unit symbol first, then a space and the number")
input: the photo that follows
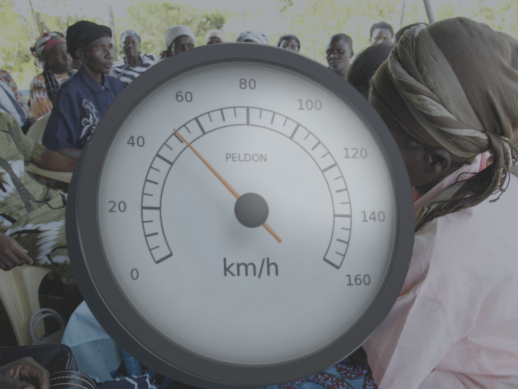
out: km/h 50
